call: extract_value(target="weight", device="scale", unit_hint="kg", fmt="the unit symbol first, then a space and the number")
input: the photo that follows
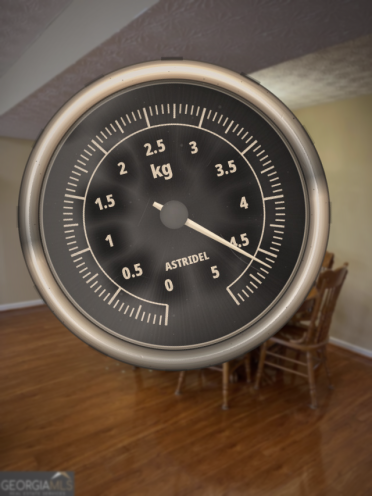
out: kg 4.6
